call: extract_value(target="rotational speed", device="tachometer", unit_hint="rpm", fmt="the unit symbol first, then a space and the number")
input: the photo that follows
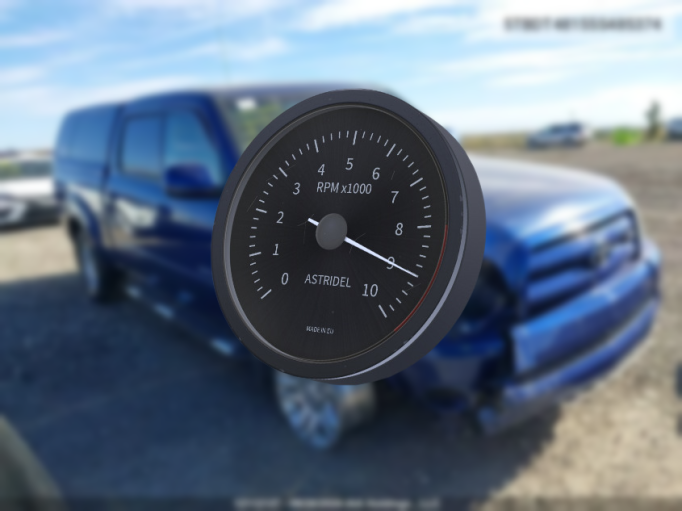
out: rpm 9000
